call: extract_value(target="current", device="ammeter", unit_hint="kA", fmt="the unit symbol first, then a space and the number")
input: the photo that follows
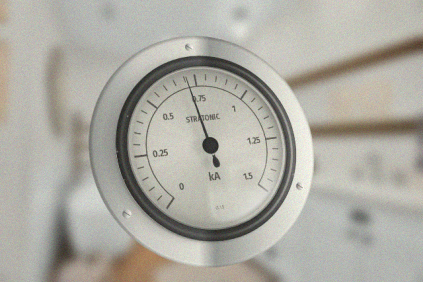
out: kA 0.7
